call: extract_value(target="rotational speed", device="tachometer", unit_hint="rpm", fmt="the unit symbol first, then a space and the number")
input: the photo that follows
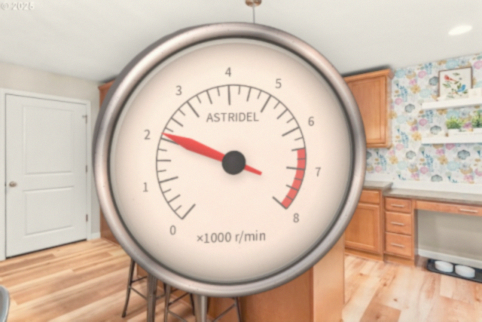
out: rpm 2125
